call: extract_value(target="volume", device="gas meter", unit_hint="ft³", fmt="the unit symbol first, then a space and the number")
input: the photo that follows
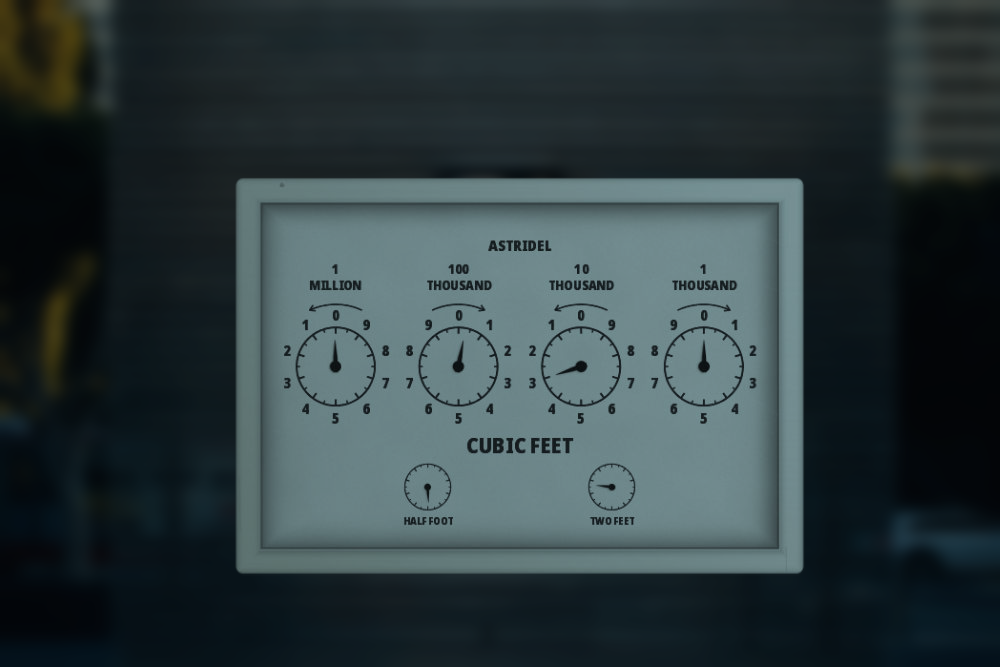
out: ft³ 3000
